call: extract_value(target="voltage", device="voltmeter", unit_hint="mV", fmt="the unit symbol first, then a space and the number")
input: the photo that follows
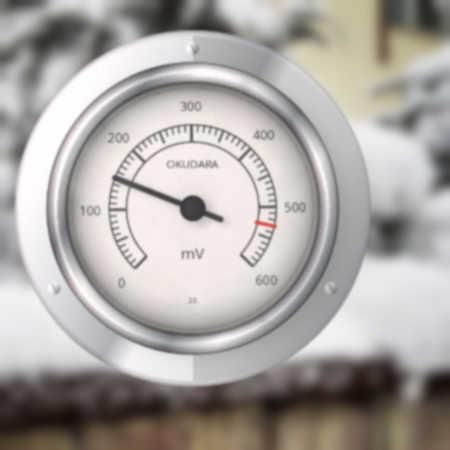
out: mV 150
